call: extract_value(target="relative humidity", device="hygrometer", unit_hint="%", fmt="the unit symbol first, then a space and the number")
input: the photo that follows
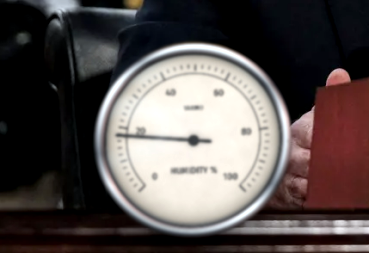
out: % 18
